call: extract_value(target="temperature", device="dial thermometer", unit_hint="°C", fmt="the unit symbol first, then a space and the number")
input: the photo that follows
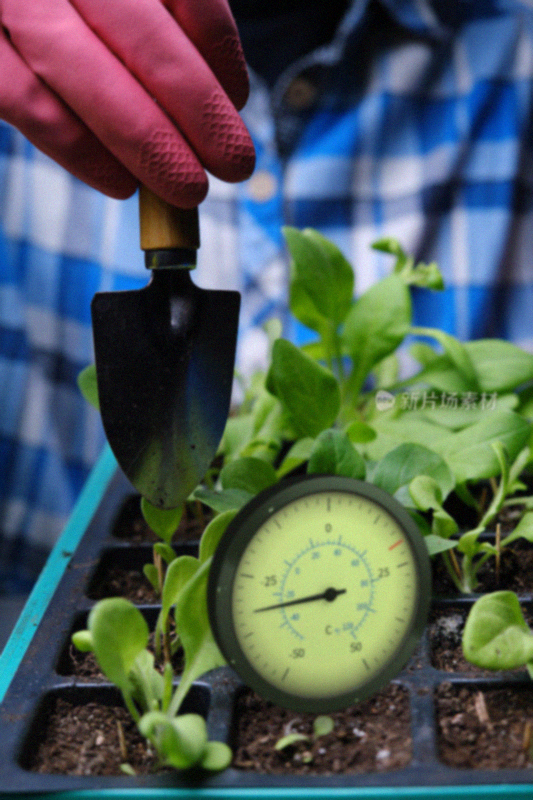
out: °C -32.5
